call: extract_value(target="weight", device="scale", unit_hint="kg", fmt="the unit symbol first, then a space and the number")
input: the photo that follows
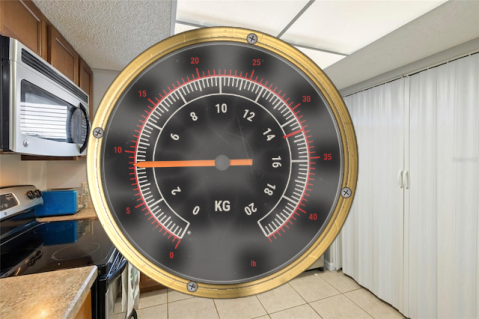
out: kg 4
